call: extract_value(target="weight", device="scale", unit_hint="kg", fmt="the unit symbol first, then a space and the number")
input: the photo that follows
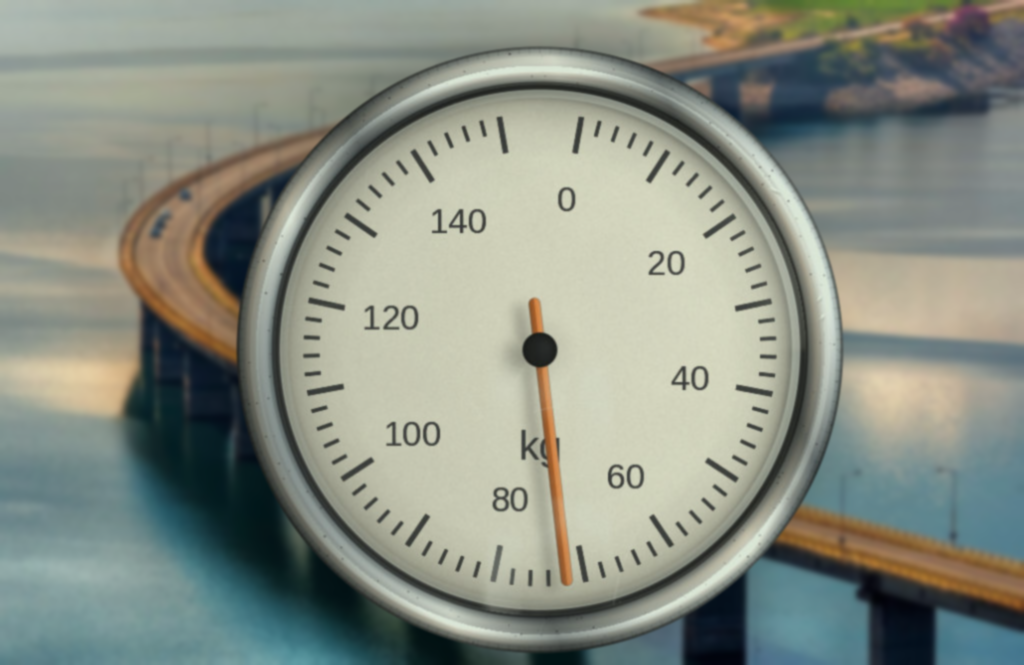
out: kg 72
